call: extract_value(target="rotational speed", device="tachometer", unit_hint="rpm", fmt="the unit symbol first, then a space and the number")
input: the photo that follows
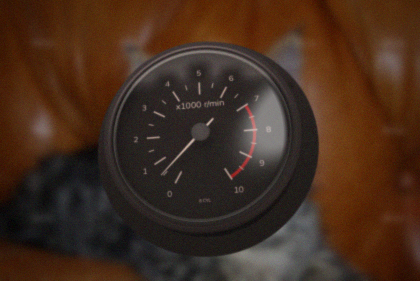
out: rpm 500
